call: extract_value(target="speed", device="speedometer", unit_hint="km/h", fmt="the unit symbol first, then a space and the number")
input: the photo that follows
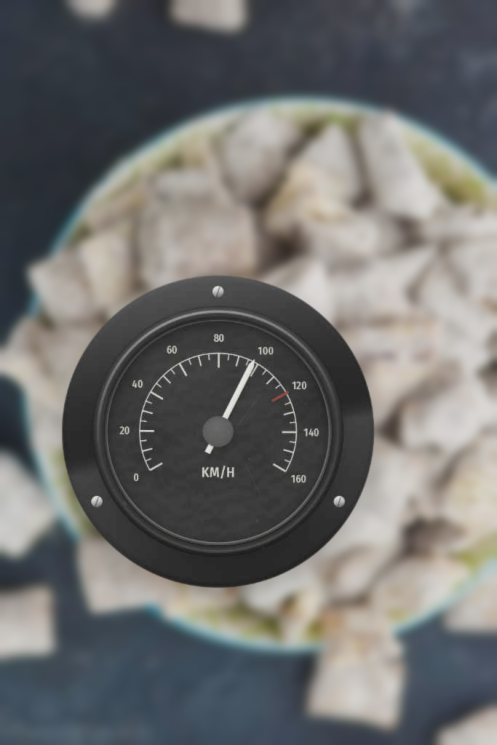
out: km/h 97.5
